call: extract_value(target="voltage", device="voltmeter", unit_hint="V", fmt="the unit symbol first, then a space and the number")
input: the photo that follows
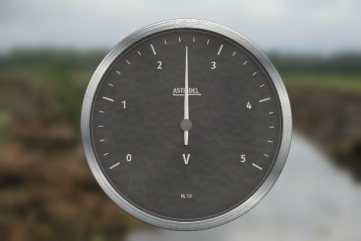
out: V 2.5
